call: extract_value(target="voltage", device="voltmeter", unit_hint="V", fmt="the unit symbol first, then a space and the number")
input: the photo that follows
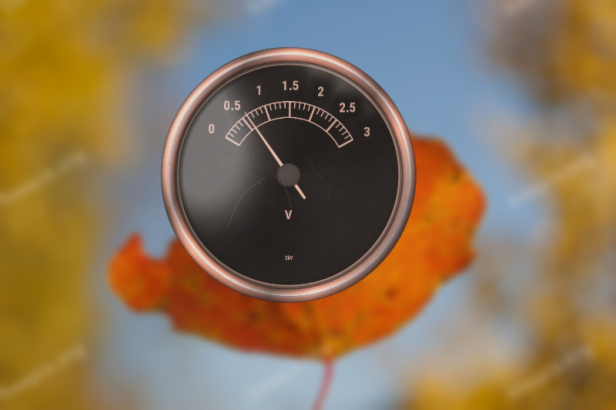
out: V 0.6
